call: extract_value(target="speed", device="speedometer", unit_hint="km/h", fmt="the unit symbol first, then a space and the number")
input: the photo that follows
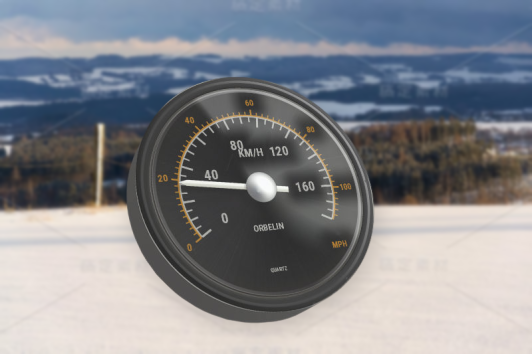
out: km/h 30
